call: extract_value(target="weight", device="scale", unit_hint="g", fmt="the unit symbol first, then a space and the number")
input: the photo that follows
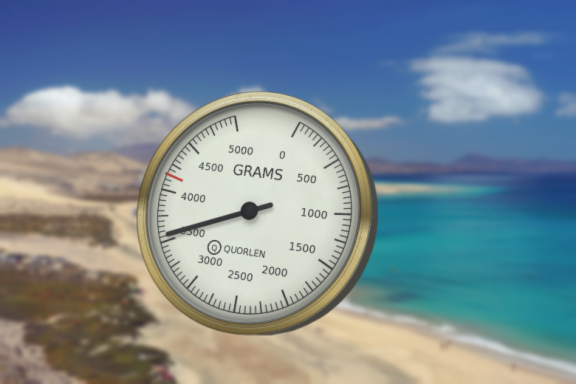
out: g 3550
